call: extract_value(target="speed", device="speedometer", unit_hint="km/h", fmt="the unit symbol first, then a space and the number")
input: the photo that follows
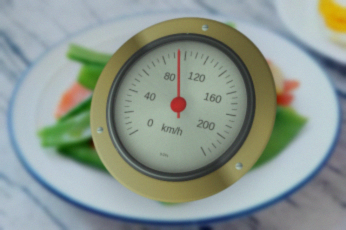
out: km/h 95
